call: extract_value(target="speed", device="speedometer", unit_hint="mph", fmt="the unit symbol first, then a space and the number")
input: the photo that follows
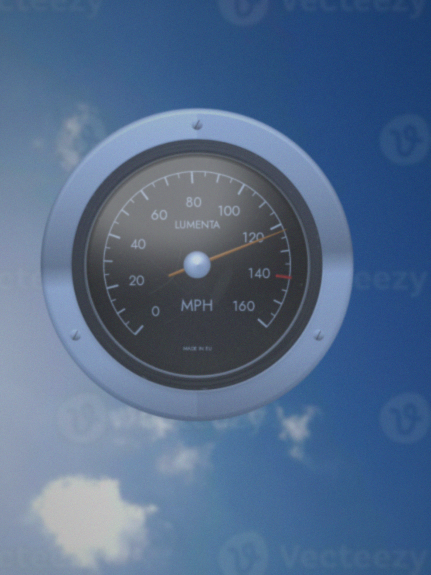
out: mph 122.5
